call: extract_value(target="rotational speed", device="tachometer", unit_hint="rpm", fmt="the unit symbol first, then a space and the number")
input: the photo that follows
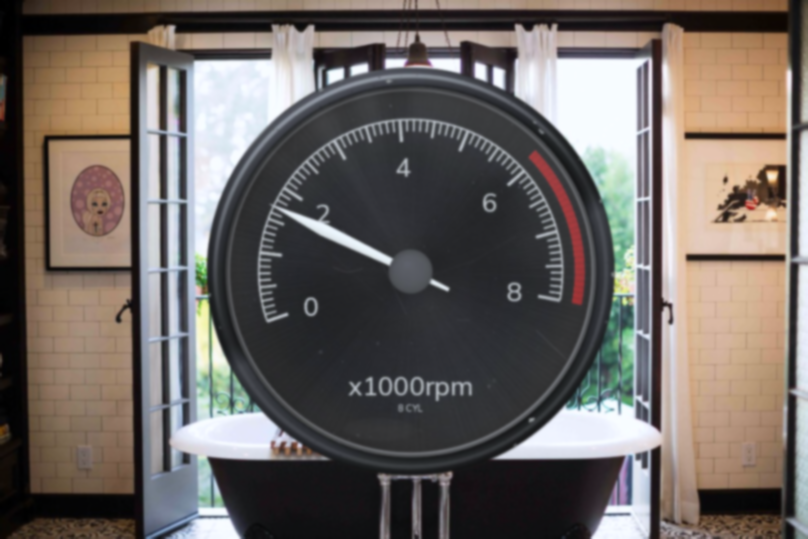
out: rpm 1700
